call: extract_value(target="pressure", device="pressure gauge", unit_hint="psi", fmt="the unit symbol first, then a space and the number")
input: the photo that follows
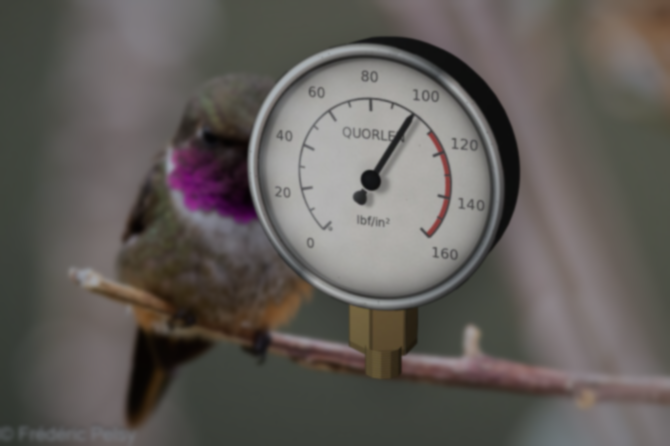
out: psi 100
